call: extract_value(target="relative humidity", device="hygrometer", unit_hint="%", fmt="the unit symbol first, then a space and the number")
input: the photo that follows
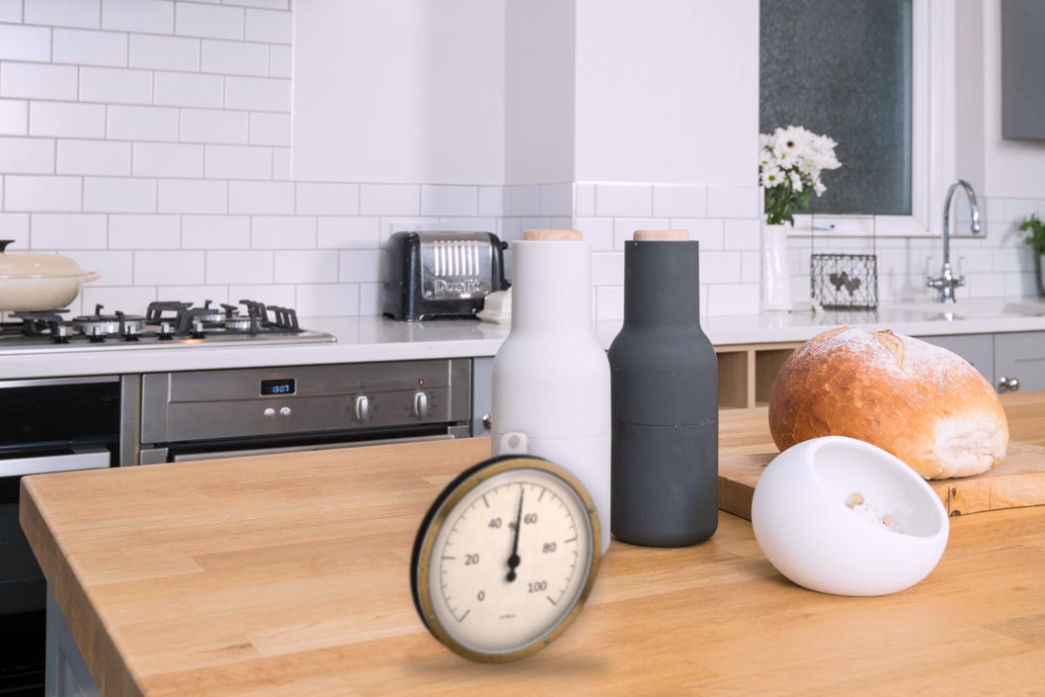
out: % 52
